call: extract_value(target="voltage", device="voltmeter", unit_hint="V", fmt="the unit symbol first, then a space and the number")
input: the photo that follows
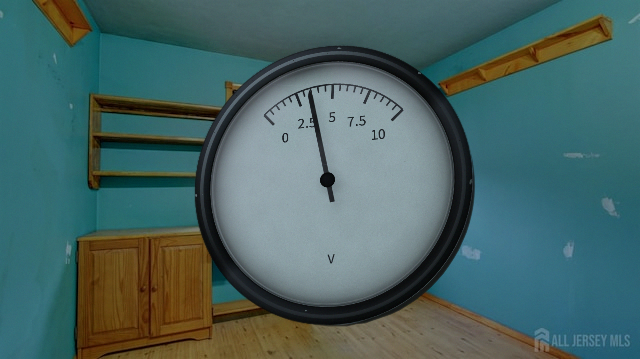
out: V 3.5
